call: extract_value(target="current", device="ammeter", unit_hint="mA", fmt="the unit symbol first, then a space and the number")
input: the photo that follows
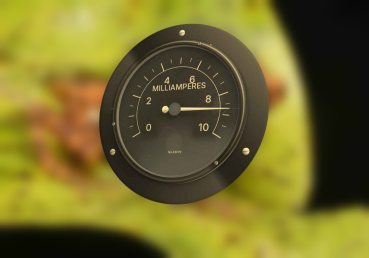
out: mA 8.75
